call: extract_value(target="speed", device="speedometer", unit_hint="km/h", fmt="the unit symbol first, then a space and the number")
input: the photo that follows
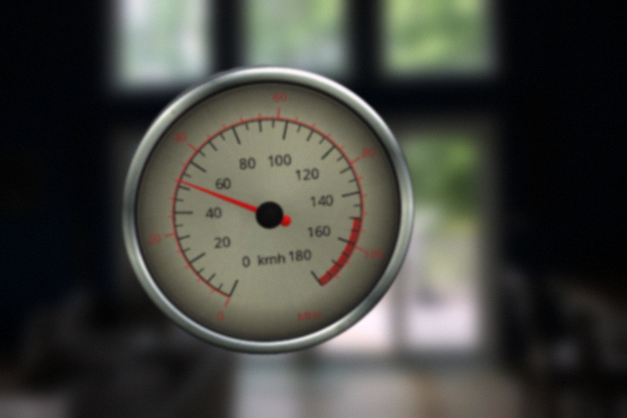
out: km/h 52.5
